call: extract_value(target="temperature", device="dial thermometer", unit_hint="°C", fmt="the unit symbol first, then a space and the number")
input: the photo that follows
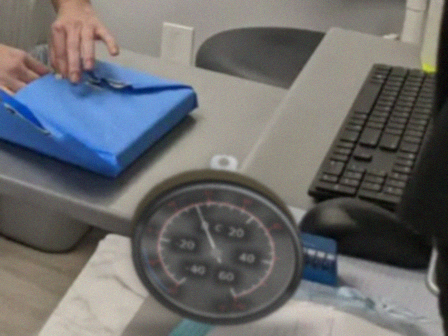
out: °C 0
